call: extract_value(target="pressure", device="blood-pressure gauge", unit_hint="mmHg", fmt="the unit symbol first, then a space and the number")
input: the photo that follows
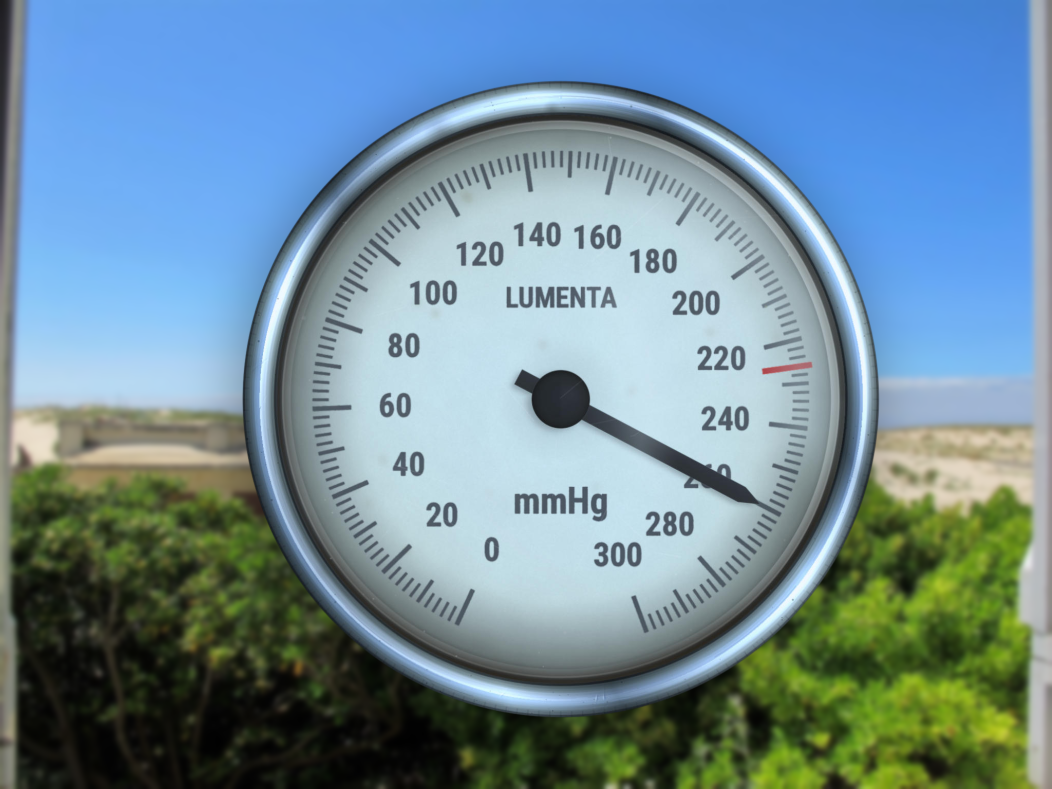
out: mmHg 260
